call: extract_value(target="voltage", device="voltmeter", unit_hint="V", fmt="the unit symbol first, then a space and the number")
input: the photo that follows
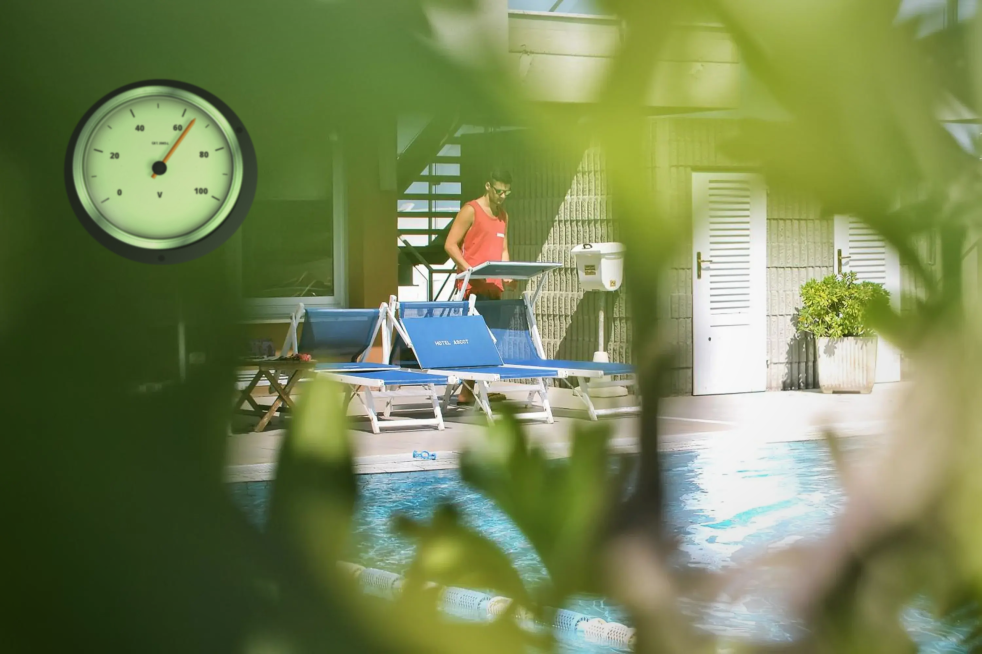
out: V 65
